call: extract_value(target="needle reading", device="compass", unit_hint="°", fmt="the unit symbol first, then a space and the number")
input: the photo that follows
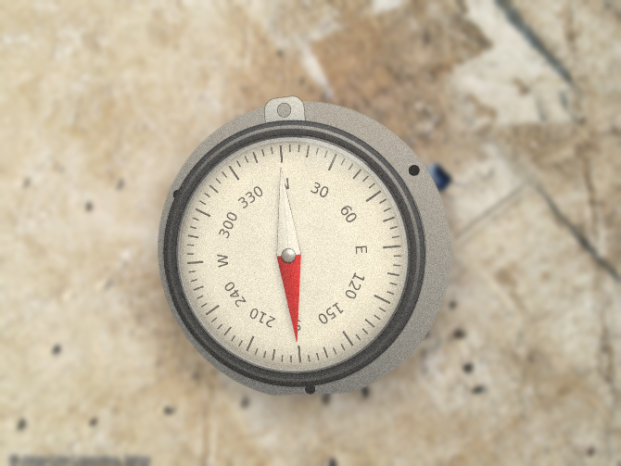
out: ° 180
